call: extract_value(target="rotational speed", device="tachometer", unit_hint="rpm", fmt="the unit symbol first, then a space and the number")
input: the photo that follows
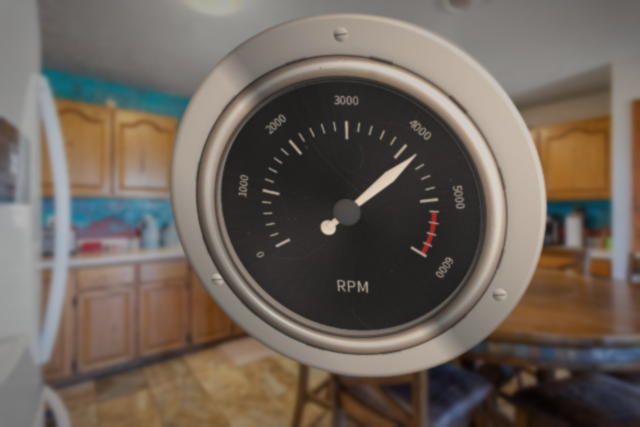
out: rpm 4200
